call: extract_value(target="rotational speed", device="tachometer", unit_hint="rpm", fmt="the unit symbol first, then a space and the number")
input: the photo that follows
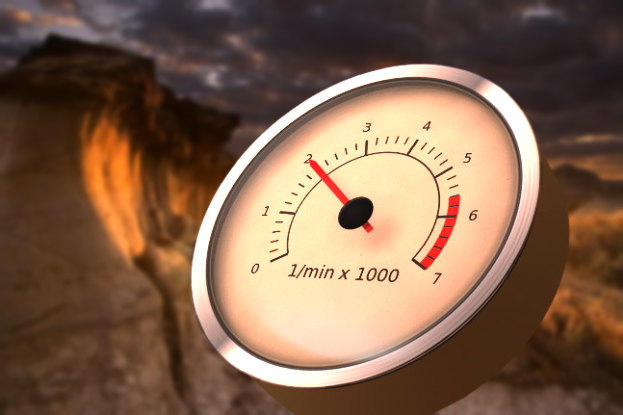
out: rpm 2000
